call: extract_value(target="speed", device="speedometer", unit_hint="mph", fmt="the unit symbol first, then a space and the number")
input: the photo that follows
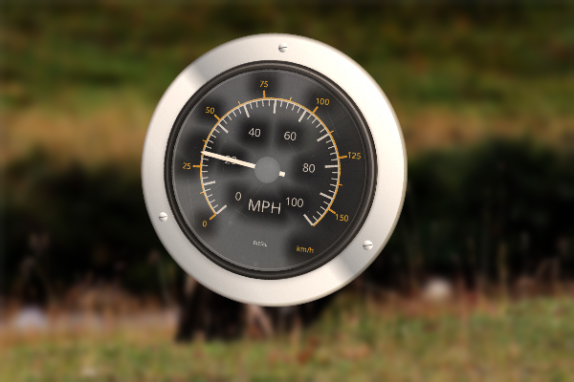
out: mph 20
